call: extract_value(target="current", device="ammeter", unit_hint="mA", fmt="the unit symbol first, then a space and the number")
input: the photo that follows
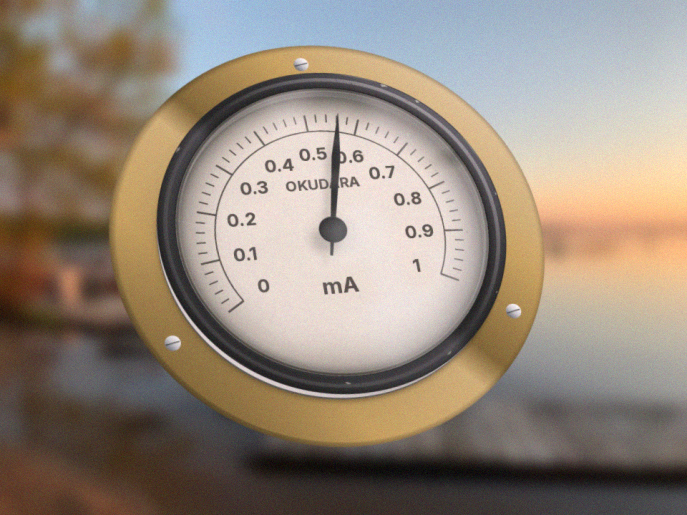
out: mA 0.56
